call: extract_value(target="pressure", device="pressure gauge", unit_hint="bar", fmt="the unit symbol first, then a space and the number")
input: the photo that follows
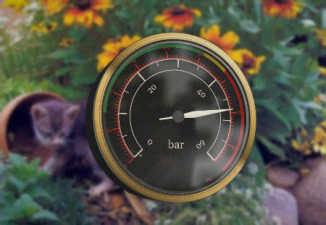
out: bar 47.5
